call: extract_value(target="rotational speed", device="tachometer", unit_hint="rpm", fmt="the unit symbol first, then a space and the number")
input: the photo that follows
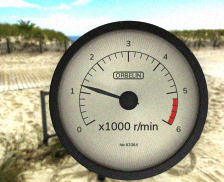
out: rpm 1200
